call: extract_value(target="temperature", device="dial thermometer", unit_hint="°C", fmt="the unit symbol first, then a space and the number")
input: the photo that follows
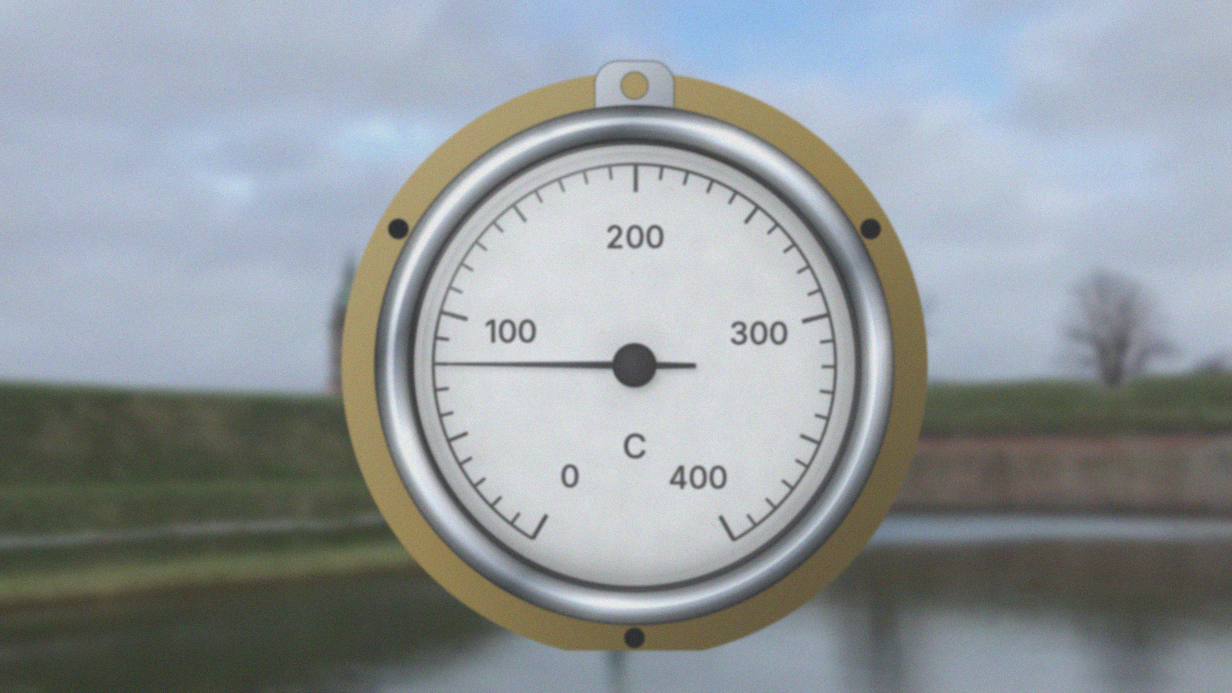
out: °C 80
